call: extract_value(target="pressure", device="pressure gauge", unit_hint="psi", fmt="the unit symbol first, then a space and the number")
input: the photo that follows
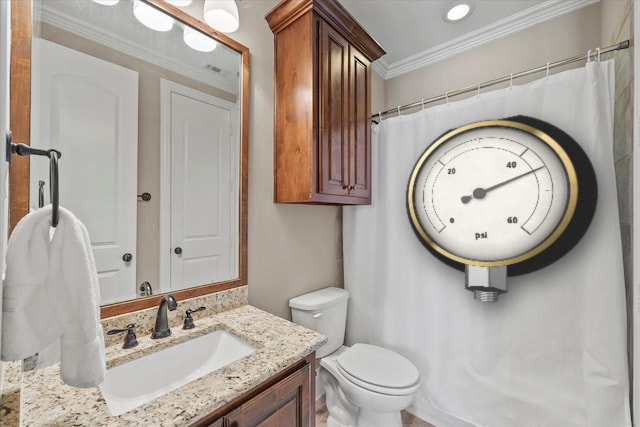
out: psi 45
